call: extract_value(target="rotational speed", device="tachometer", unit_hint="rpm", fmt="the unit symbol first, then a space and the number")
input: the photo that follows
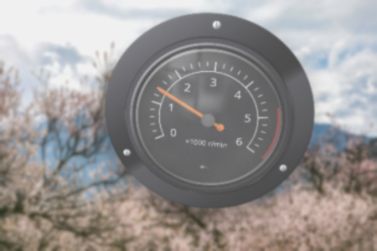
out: rpm 1400
